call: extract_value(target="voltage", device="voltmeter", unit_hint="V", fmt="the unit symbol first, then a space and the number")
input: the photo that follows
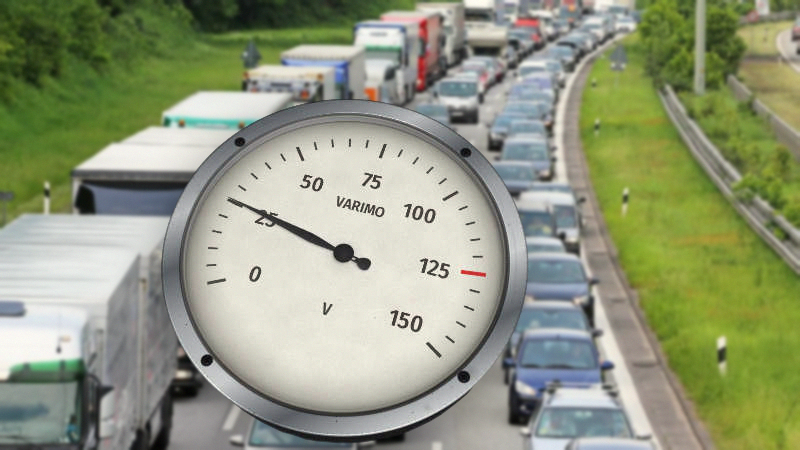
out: V 25
